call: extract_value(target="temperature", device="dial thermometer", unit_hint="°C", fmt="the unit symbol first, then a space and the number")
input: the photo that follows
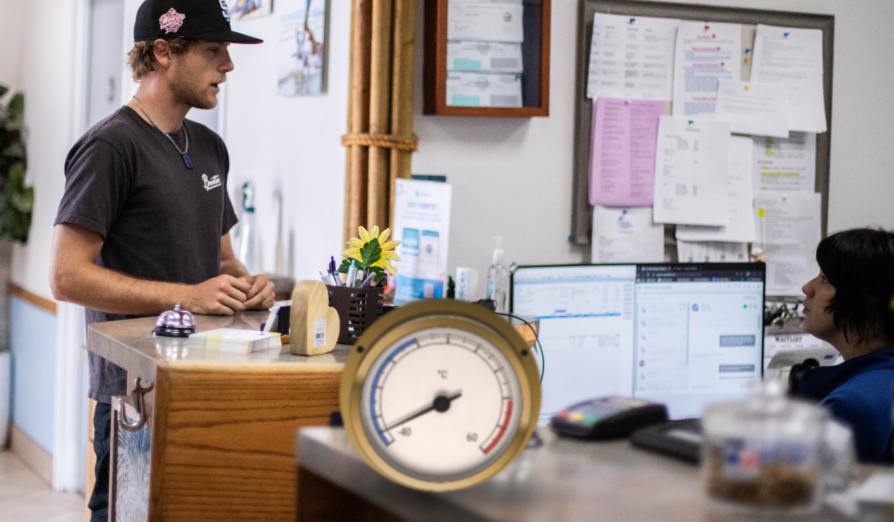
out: °C -35
